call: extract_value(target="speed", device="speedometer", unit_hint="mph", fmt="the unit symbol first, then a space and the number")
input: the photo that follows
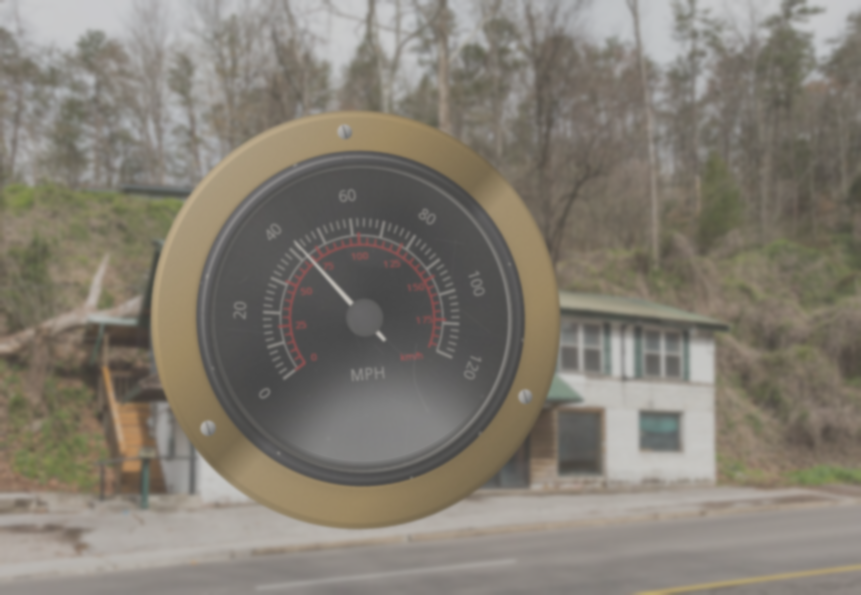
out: mph 42
